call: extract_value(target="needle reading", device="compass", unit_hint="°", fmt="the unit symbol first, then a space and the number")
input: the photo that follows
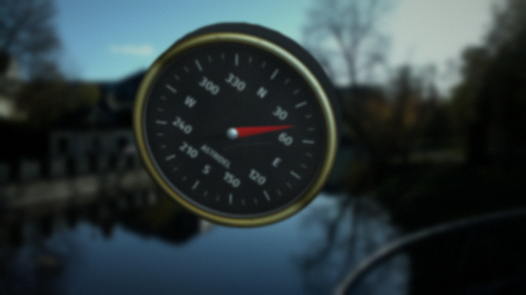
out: ° 45
